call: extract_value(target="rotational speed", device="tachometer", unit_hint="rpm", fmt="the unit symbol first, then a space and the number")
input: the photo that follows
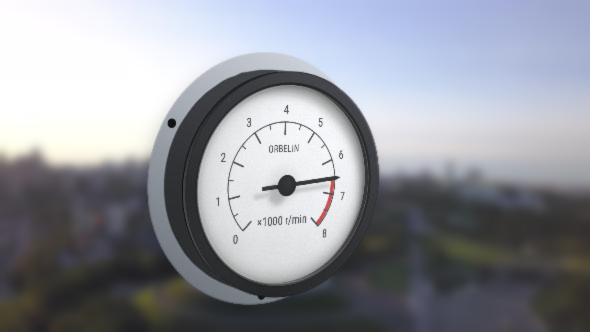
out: rpm 6500
